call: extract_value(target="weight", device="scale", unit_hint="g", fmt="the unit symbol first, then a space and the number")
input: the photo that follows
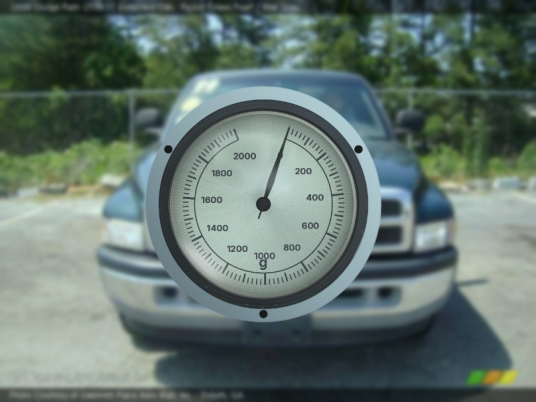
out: g 0
